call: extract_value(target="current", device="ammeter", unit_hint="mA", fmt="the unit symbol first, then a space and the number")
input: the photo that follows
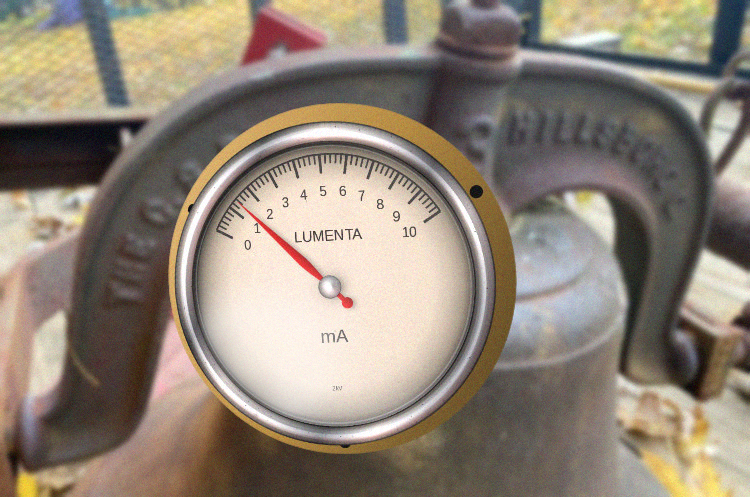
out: mA 1.4
